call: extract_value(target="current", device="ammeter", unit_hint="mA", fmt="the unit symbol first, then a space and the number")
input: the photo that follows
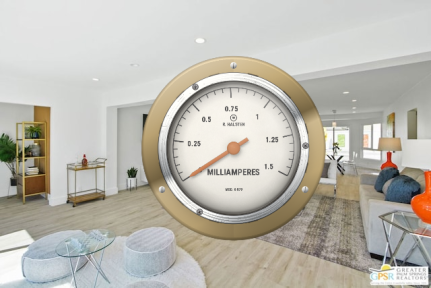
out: mA 0
